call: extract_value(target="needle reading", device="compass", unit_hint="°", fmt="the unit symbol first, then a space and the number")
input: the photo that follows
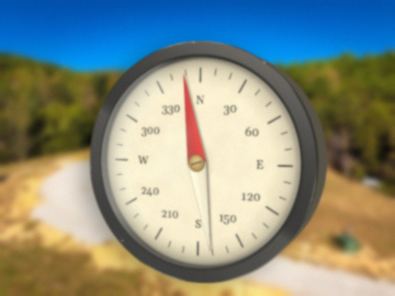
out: ° 350
